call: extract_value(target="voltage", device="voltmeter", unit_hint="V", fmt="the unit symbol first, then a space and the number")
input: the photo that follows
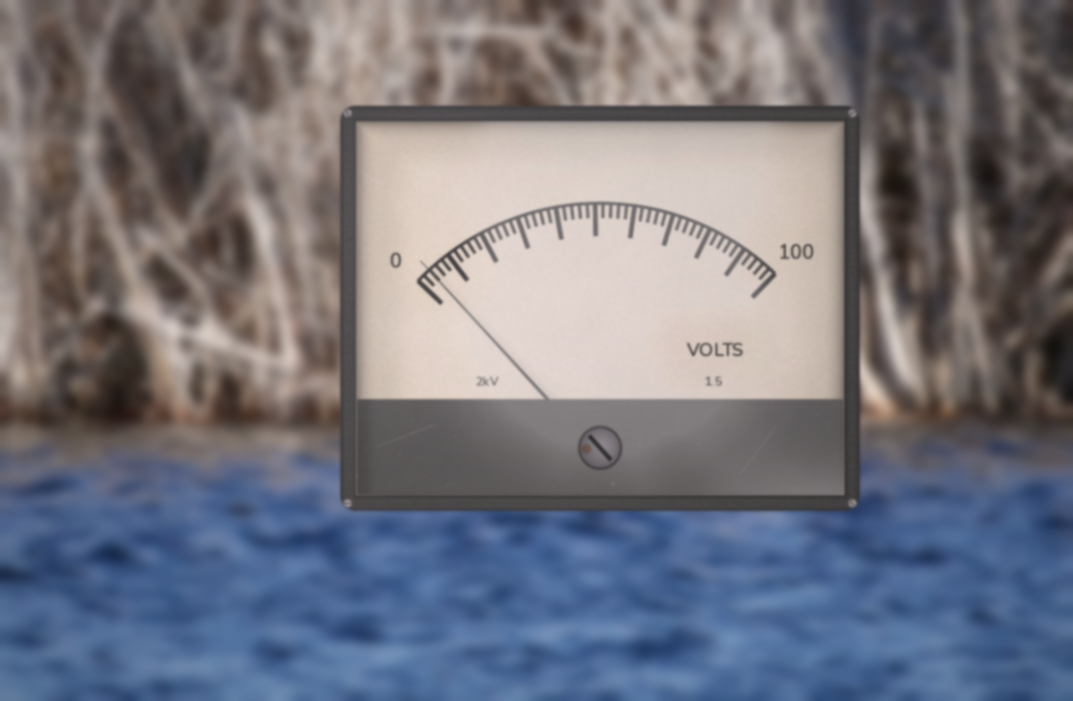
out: V 4
